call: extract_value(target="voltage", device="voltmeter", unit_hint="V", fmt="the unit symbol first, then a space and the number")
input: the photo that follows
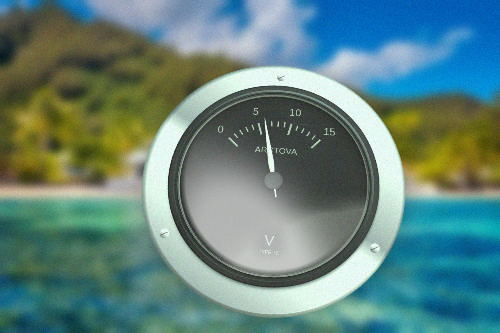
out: V 6
